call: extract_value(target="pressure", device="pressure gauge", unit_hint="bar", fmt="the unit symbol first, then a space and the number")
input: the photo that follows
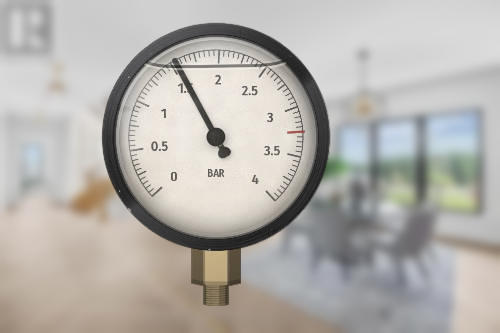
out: bar 1.55
